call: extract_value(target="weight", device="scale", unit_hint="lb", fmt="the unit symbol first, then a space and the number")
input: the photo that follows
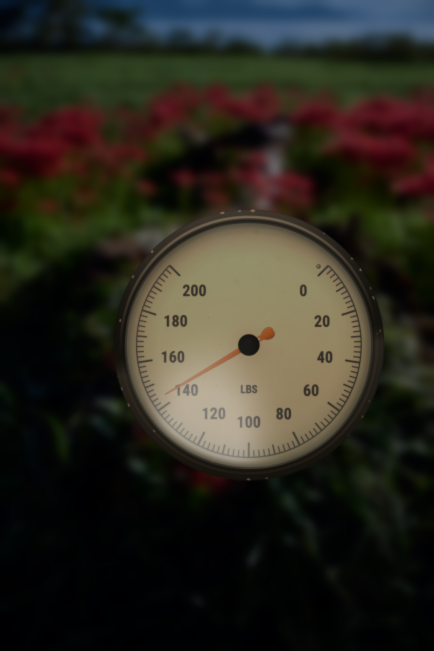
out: lb 144
